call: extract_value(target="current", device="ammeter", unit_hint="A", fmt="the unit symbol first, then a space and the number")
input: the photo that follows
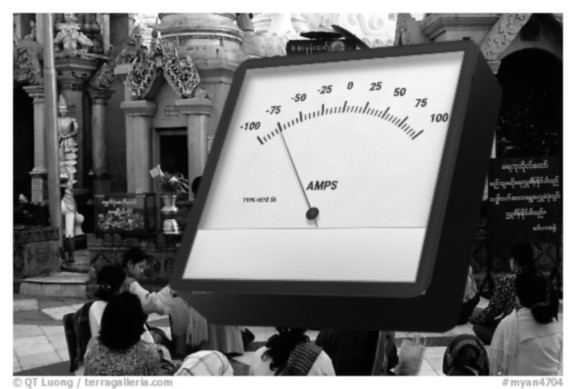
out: A -75
